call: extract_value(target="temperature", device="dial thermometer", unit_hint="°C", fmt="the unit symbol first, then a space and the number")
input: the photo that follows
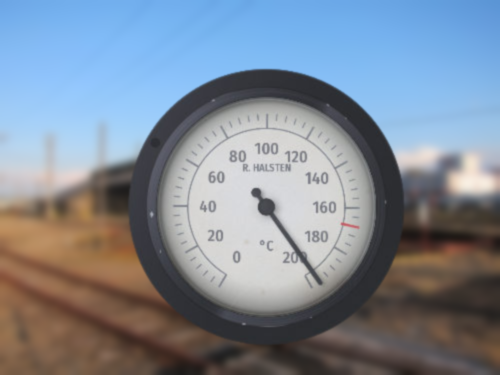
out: °C 196
